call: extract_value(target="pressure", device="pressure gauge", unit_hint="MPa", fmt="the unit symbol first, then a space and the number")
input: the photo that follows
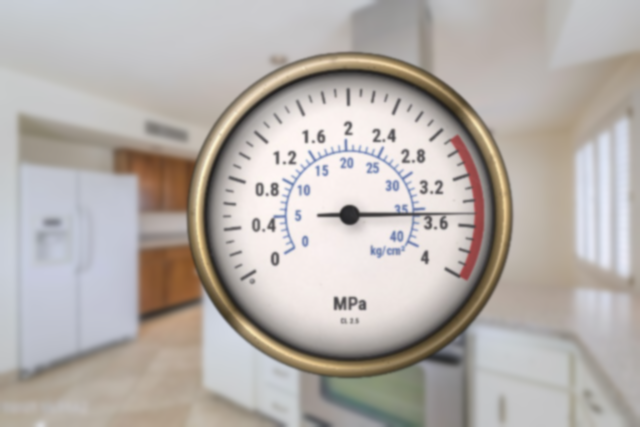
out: MPa 3.5
